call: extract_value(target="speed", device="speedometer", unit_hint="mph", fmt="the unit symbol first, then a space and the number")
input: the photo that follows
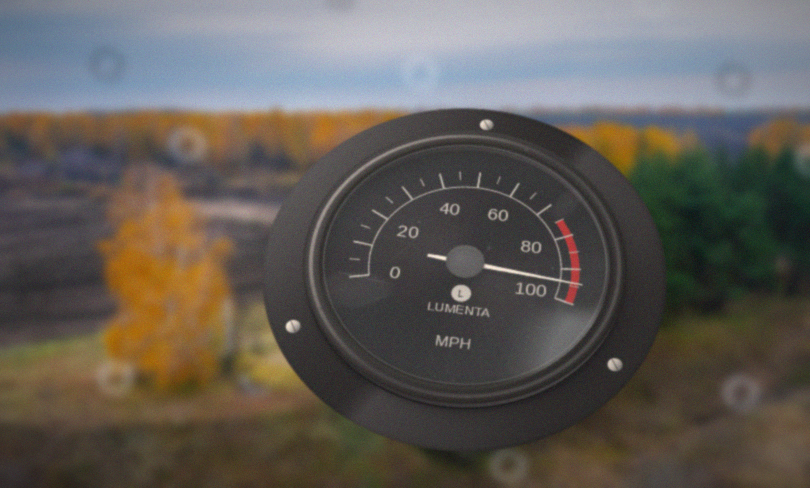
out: mph 95
